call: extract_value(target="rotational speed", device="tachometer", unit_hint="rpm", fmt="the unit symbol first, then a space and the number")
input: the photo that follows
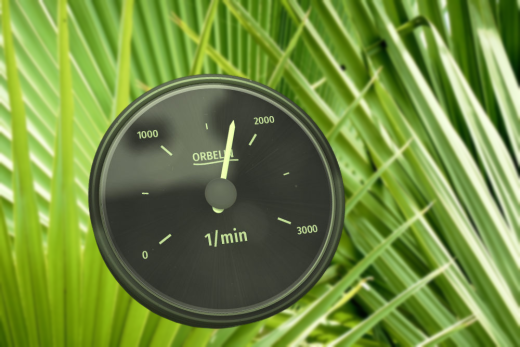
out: rpm 1750
